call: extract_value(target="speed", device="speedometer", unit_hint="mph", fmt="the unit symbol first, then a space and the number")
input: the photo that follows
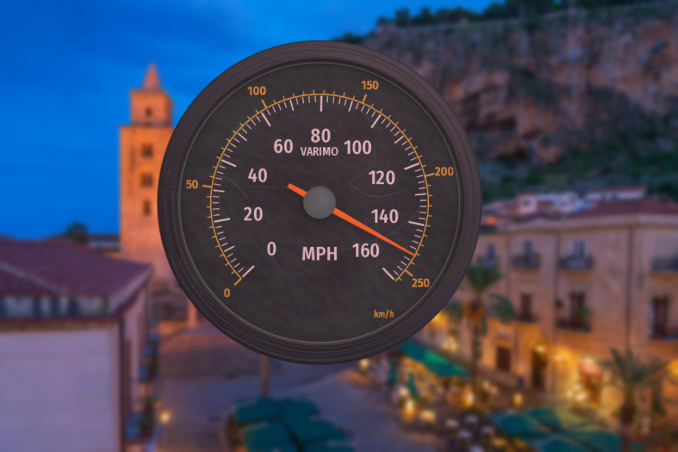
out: mph 150
